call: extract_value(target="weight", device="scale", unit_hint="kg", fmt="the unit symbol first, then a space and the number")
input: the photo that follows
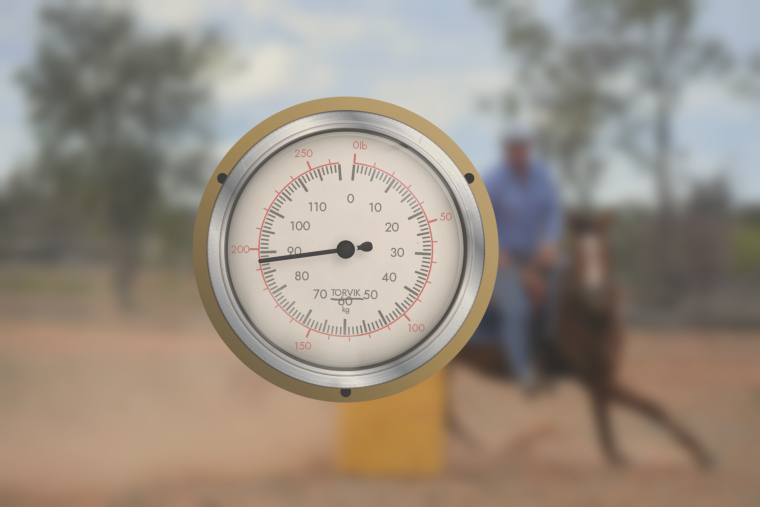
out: kg 88
